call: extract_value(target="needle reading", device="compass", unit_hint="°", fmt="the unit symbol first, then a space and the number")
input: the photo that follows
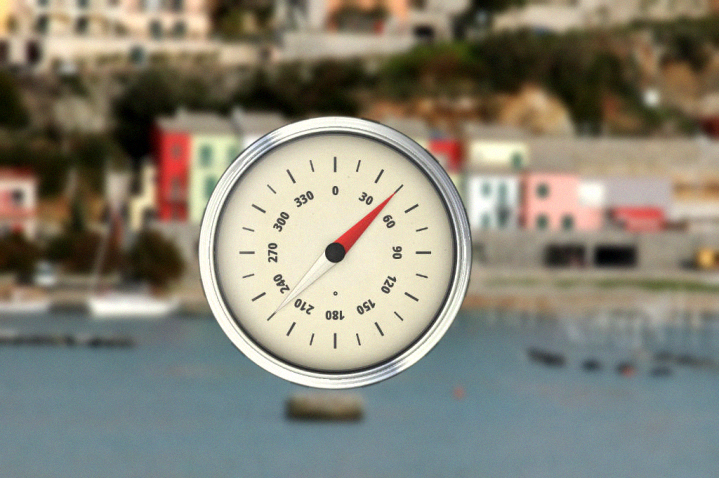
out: ° 45
